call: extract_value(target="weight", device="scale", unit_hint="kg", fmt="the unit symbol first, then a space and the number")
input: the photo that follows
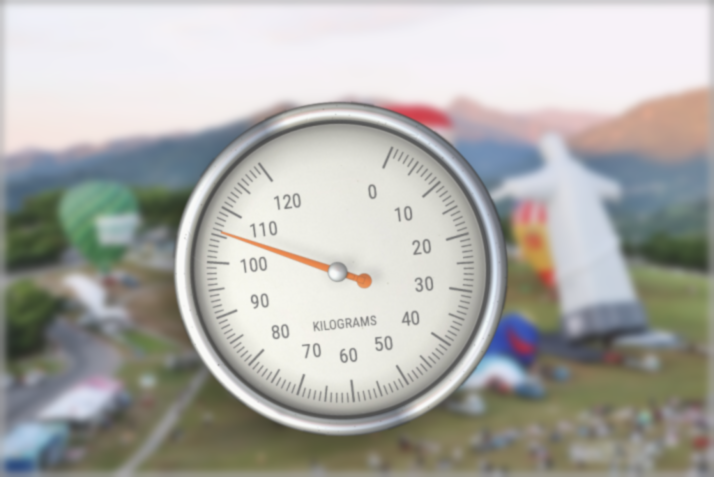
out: kg 106
